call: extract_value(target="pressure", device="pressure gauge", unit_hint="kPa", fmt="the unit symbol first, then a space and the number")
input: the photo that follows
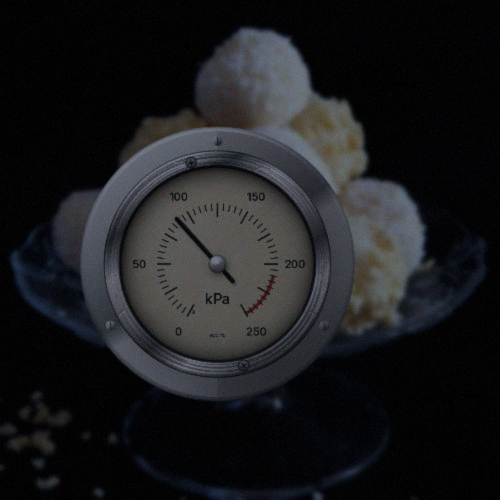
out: kPa 90
